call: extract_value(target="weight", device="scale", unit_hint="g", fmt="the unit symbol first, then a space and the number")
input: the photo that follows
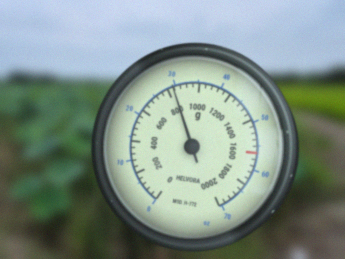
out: g 840
